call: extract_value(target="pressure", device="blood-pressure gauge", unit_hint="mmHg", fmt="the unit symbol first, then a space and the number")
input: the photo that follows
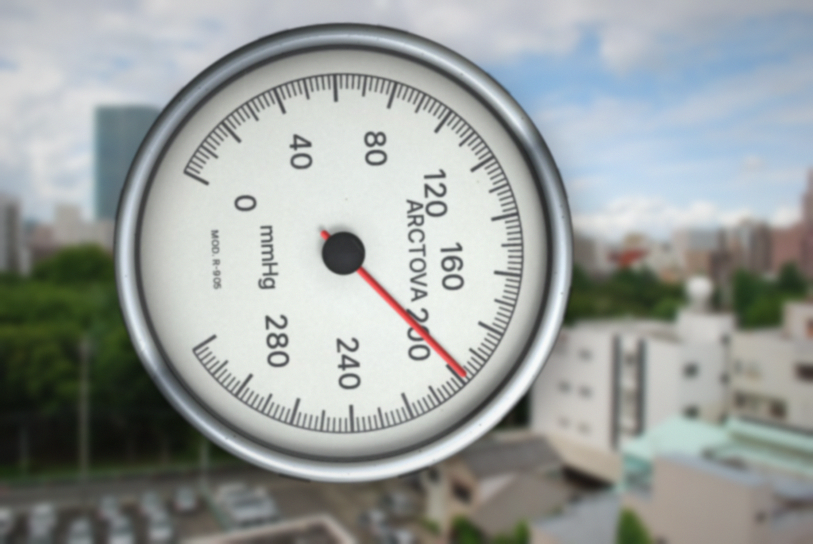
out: mmHg 198
